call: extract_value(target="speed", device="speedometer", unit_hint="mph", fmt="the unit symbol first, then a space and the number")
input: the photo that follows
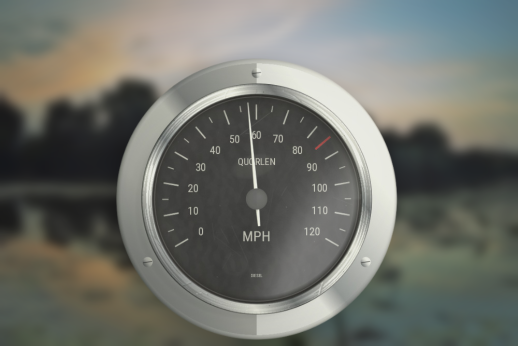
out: mph 57.5
